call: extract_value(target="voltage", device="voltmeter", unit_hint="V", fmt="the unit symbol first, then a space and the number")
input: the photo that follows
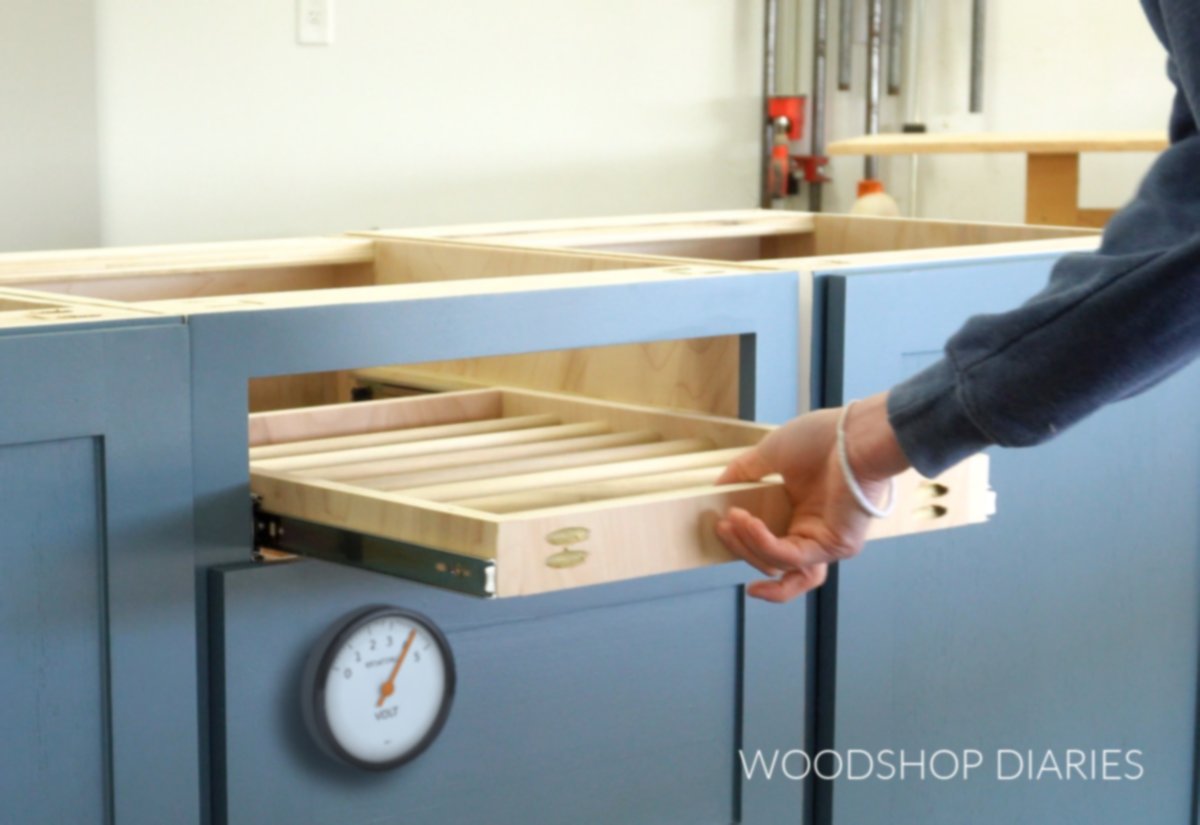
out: V 4
